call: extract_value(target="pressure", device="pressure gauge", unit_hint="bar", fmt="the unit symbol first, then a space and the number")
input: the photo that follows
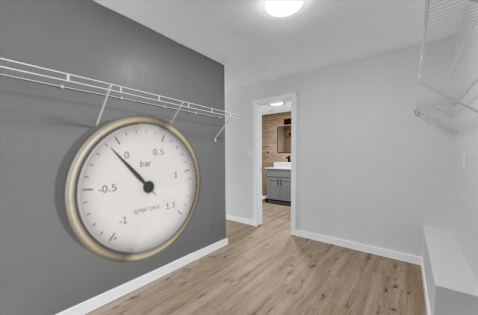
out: bar -0.1
